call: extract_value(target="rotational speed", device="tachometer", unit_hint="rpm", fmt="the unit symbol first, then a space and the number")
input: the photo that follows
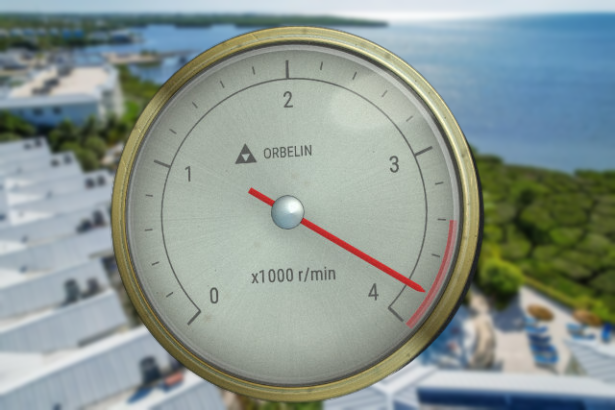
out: rpm 3800
